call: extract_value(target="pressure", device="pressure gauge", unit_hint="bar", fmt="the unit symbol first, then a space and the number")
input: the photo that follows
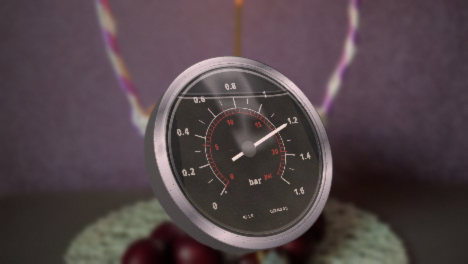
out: bar 1.2
